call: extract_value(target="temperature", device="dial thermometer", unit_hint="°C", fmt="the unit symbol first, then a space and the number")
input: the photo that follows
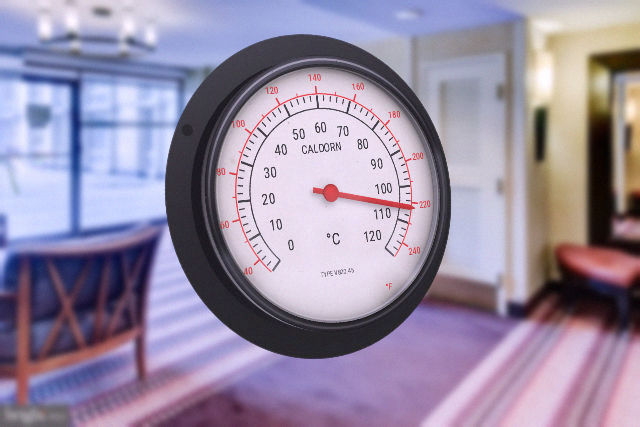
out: °C 106
